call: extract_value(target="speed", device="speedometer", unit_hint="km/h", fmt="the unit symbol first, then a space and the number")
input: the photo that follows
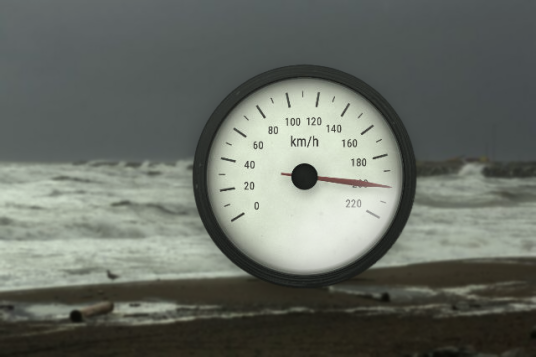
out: km/h 200
